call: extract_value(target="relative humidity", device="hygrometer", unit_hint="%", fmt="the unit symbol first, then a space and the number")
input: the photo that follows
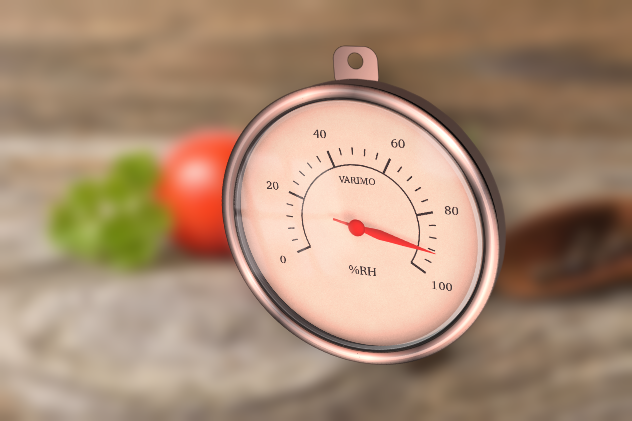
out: % 92
